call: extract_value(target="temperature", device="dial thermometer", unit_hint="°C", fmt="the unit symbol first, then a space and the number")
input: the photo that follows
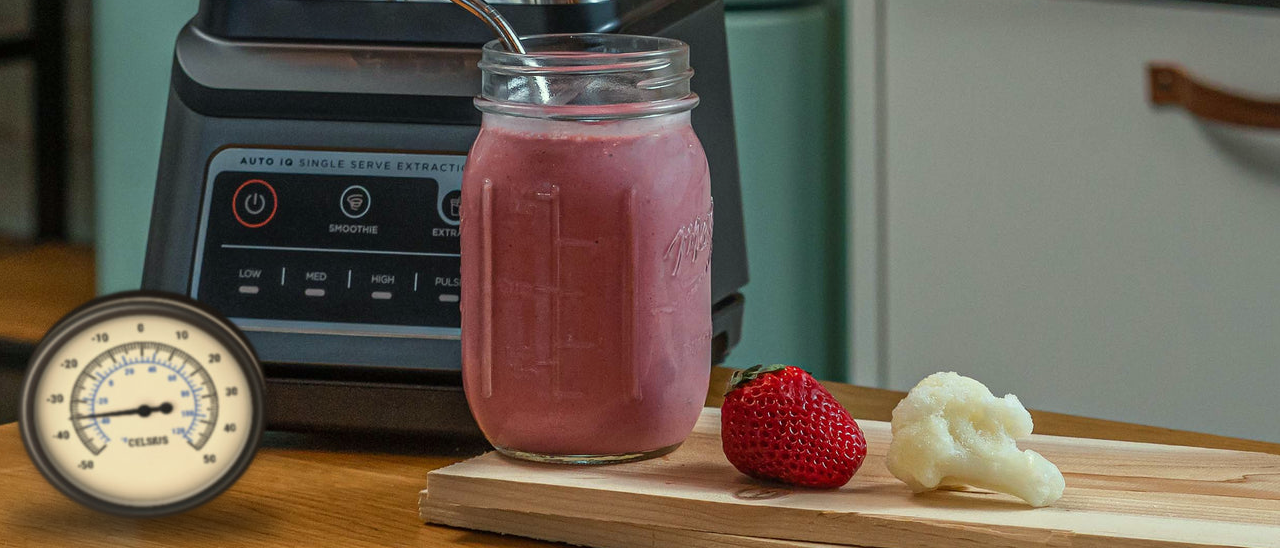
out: °C -35
